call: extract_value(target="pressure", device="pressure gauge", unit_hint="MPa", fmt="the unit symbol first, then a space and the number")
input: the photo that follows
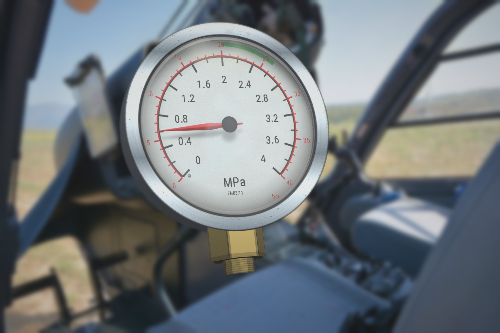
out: MPa 0.6
